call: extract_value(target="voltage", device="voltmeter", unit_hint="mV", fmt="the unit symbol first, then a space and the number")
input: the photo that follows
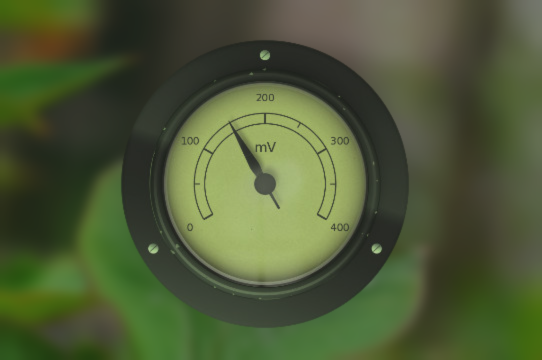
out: mV 150
